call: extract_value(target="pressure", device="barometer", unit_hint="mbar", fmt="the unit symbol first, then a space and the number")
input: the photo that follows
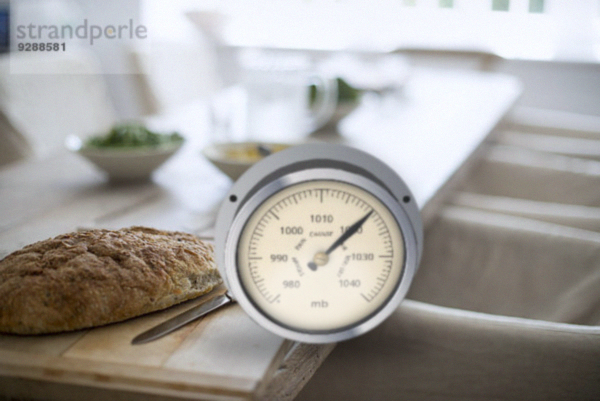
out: mbar 1020
